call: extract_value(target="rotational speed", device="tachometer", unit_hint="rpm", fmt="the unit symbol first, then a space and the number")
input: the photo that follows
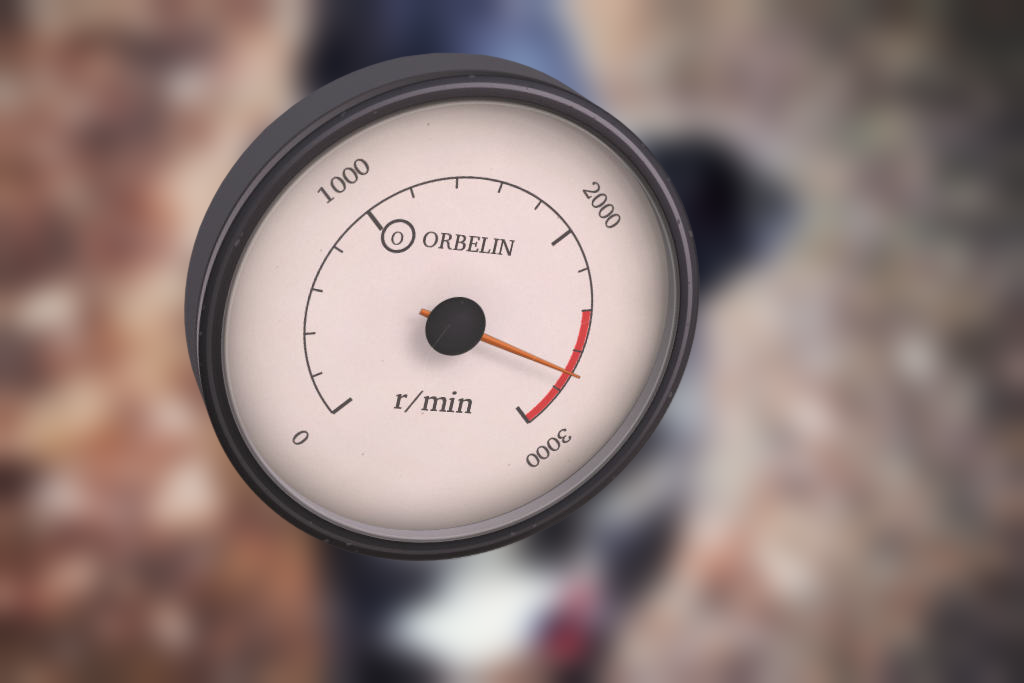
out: rpm 2700
